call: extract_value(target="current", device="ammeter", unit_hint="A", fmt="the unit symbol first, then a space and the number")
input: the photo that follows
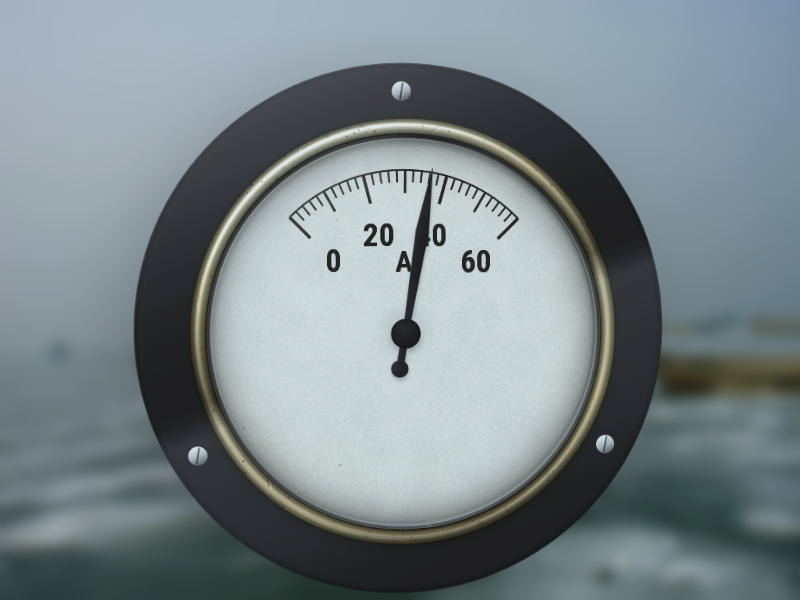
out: A 36
